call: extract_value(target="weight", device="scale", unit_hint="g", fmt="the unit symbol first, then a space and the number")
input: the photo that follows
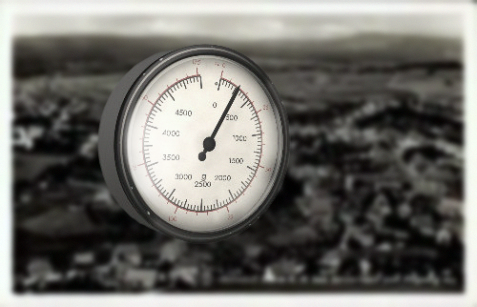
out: g 250
